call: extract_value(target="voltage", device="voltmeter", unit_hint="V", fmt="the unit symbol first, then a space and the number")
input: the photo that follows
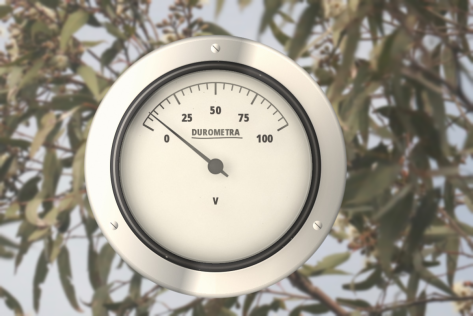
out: V 7.5
